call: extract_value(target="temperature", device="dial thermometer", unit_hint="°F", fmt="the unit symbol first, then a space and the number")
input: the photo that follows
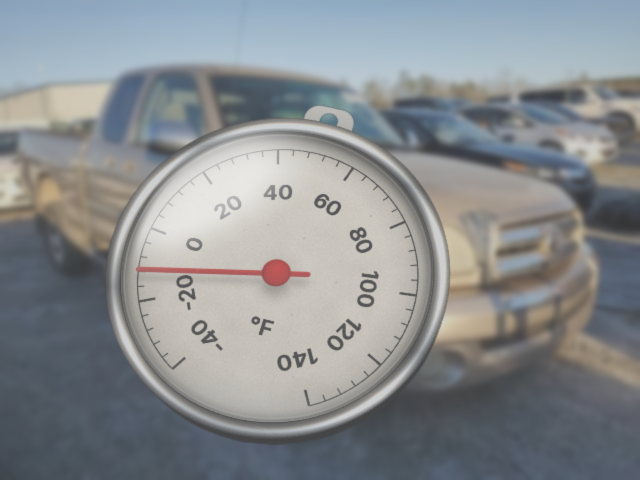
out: °F -12
